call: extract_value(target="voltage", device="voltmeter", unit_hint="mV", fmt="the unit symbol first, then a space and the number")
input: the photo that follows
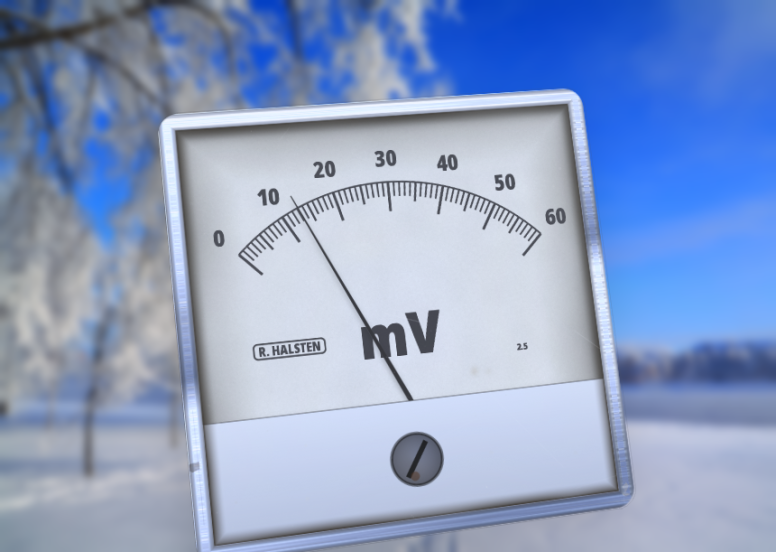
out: mV 13
